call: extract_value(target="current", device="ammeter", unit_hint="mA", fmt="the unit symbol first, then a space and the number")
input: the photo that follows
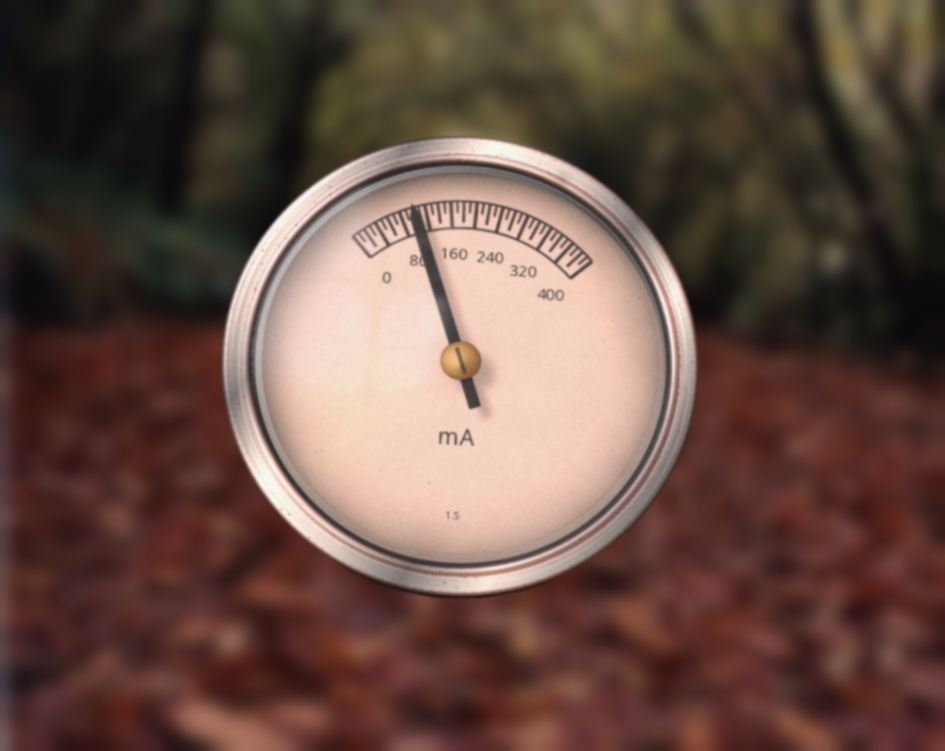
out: mA 100
